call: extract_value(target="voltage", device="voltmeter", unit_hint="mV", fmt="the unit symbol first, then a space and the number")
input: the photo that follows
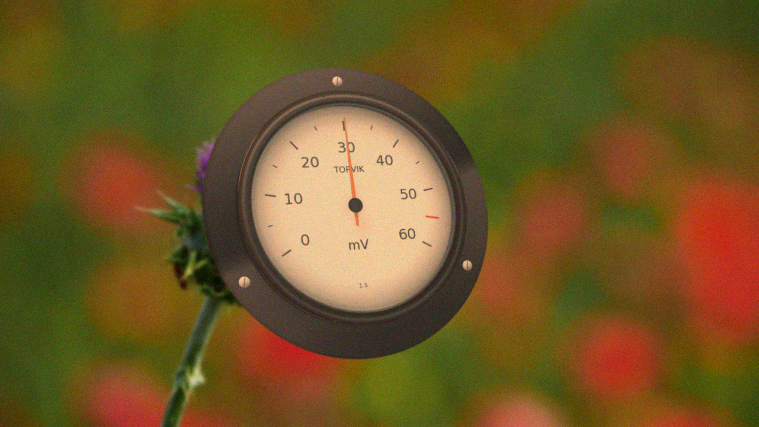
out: mV 30
